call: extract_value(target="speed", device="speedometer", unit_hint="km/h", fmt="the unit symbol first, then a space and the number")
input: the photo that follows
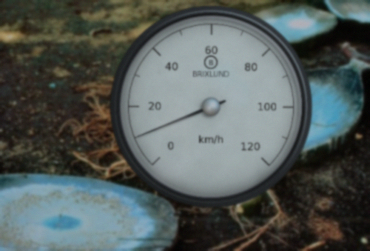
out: km/h 10
